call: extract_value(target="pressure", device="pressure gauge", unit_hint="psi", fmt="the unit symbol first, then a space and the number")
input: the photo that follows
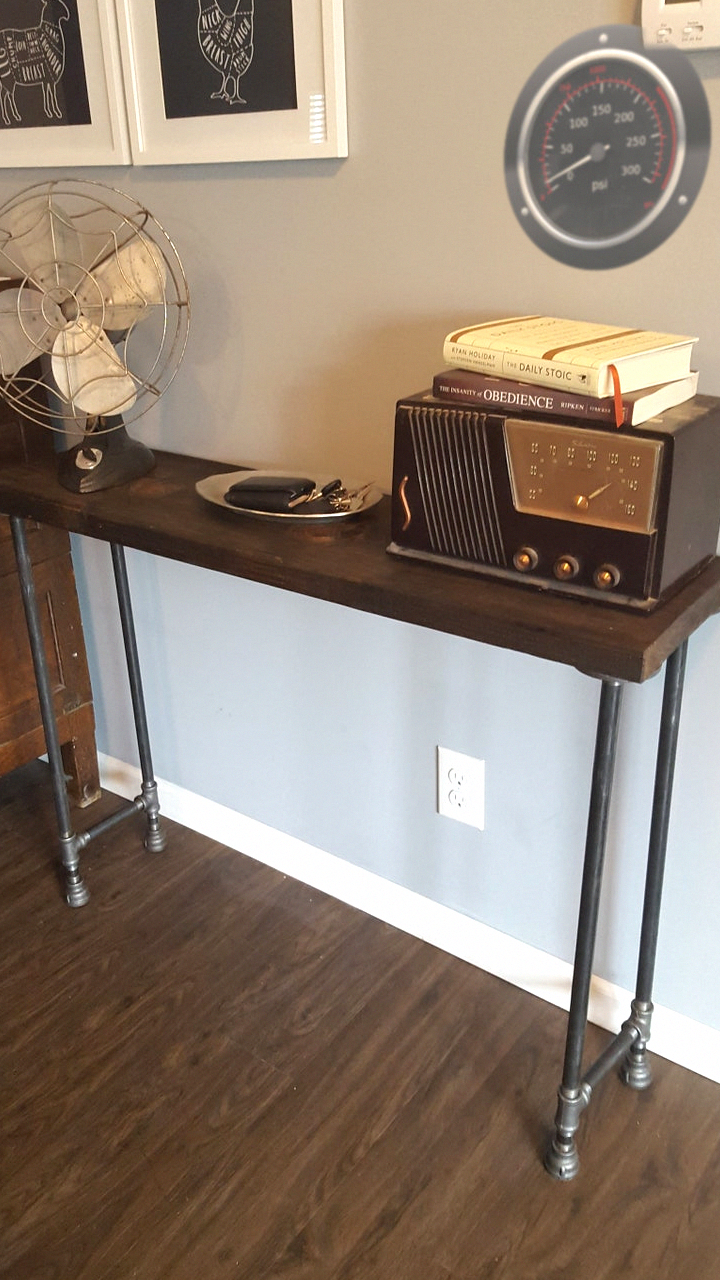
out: psi 10
